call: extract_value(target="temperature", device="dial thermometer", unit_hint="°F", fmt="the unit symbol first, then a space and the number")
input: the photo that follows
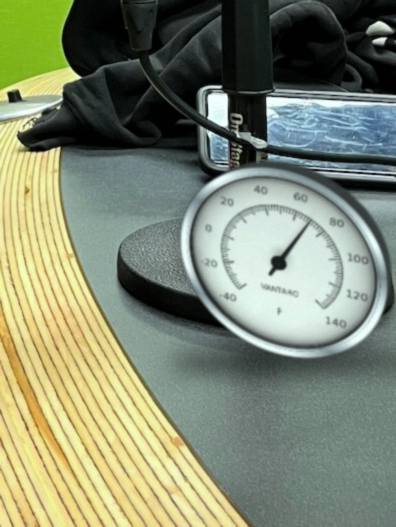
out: °F 70
